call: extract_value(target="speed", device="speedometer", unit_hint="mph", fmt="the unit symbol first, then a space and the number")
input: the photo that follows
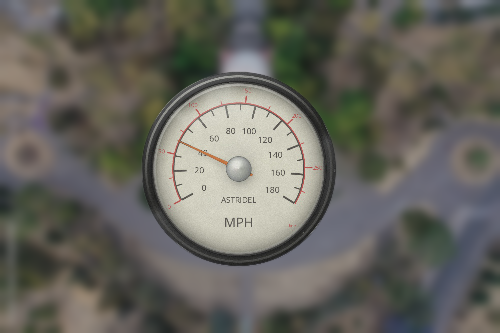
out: mph 40
